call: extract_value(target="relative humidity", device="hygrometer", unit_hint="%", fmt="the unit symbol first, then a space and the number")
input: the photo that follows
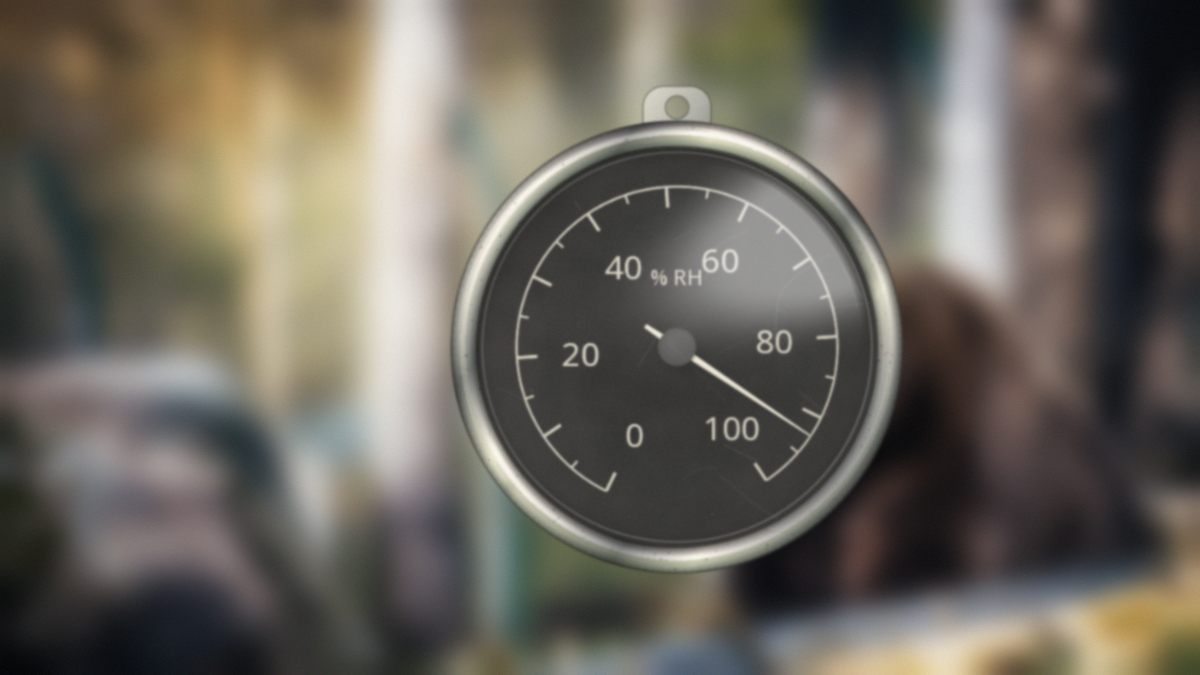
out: % 92.5
